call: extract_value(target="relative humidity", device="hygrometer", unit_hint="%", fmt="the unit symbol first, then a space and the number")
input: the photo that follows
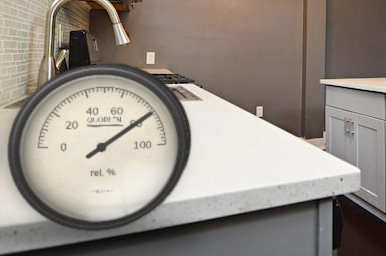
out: % 80
